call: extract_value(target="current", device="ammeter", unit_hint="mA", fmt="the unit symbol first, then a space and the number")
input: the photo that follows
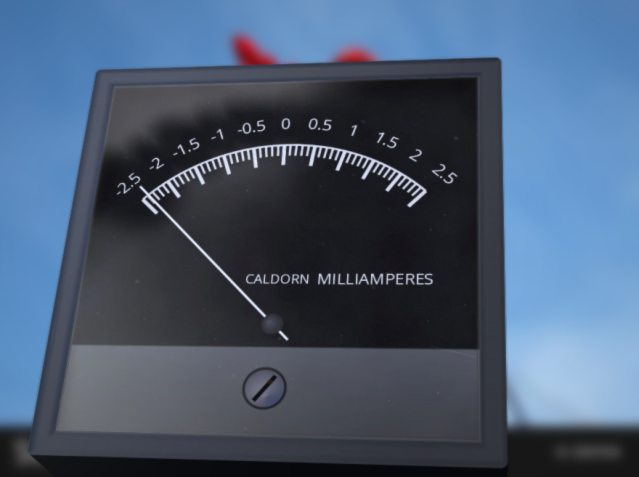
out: mA -2.4
